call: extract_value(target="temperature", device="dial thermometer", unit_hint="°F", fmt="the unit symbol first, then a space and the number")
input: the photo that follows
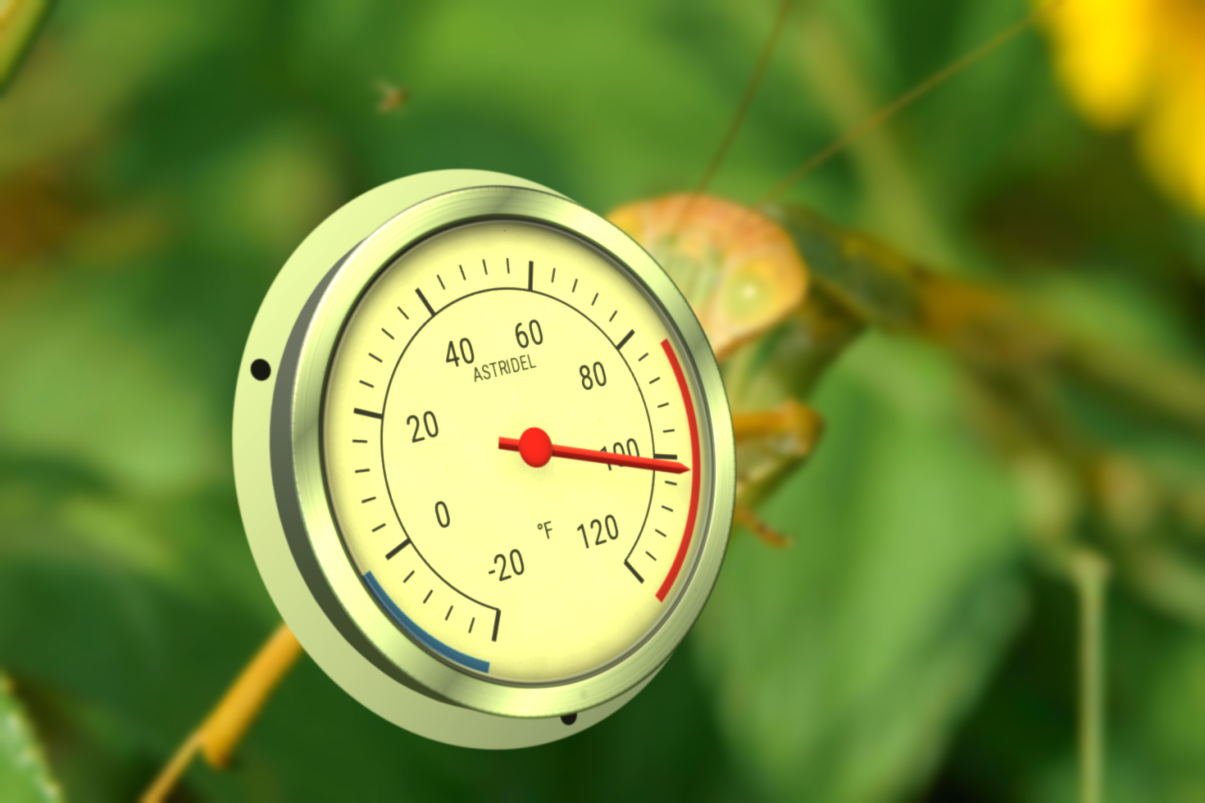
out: °F 102
